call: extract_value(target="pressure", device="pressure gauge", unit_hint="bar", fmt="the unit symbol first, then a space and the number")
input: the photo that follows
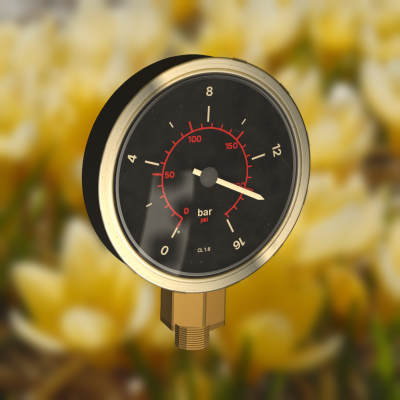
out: bar 14
